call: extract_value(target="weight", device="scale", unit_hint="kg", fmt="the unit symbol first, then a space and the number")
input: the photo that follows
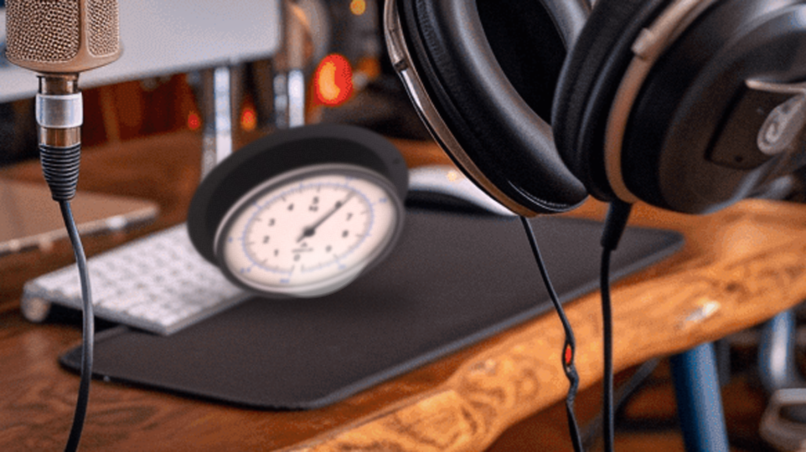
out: kg 6
